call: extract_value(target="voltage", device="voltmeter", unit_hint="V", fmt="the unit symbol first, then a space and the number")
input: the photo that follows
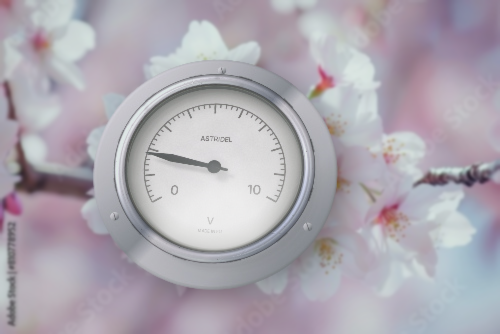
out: V 1.8
